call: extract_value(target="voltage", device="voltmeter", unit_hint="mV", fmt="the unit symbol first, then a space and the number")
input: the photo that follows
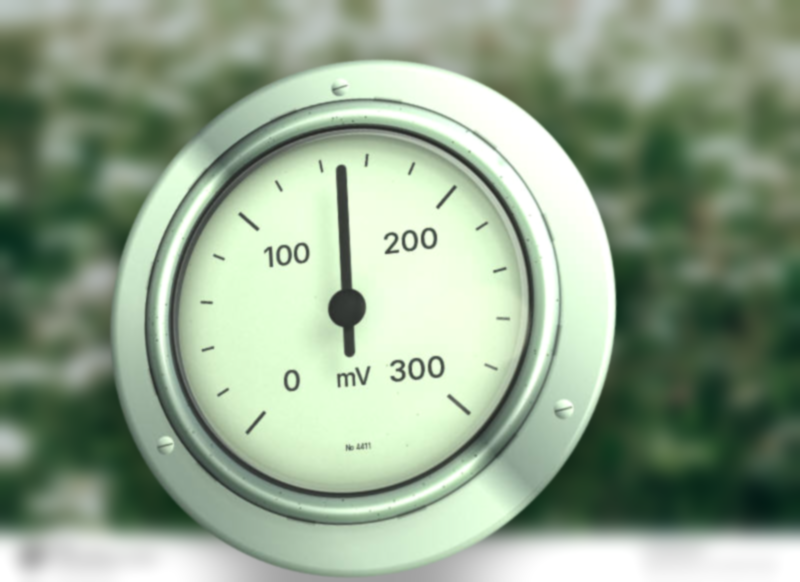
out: mV 150
